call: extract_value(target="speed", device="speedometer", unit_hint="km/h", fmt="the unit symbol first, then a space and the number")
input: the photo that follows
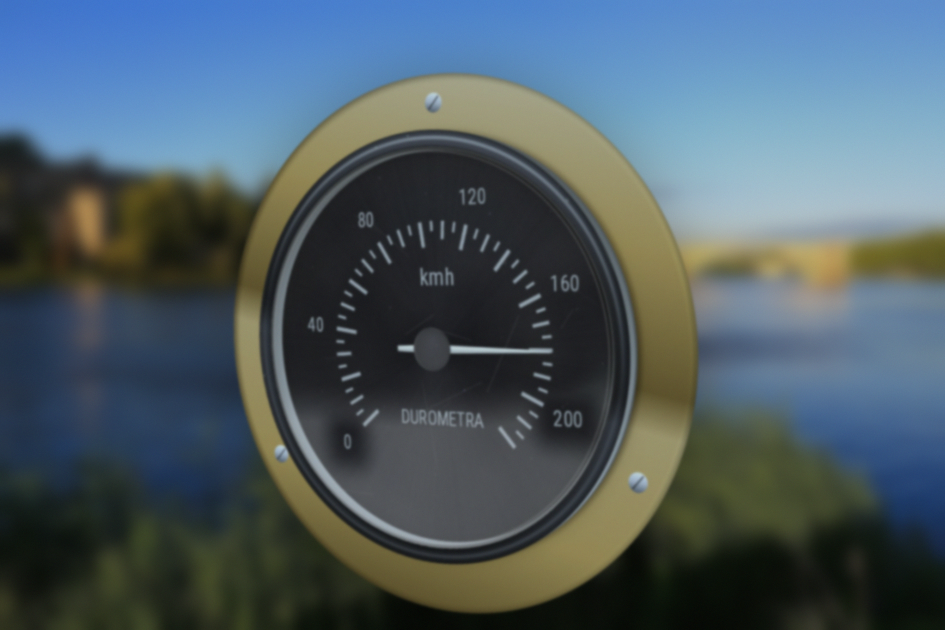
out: km/h 180
